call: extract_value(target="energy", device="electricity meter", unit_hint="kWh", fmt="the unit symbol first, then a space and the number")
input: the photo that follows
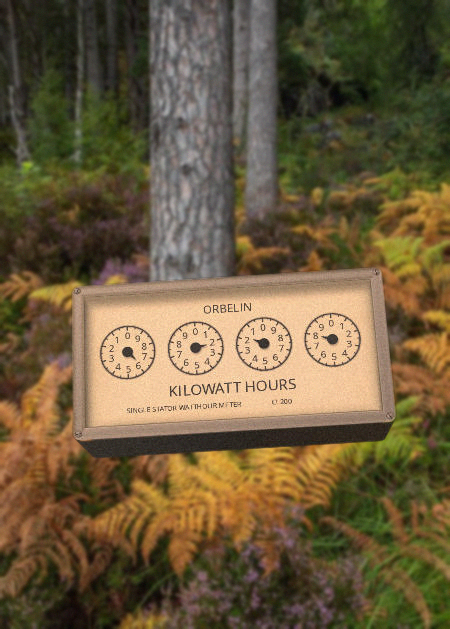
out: kWh 6218
